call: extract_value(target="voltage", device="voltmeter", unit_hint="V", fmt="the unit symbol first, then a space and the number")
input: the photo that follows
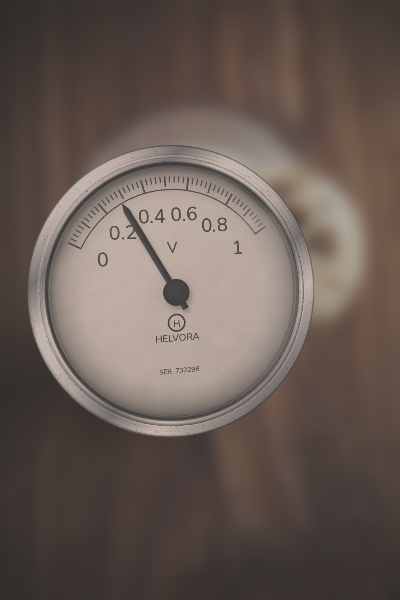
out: V 0.28
